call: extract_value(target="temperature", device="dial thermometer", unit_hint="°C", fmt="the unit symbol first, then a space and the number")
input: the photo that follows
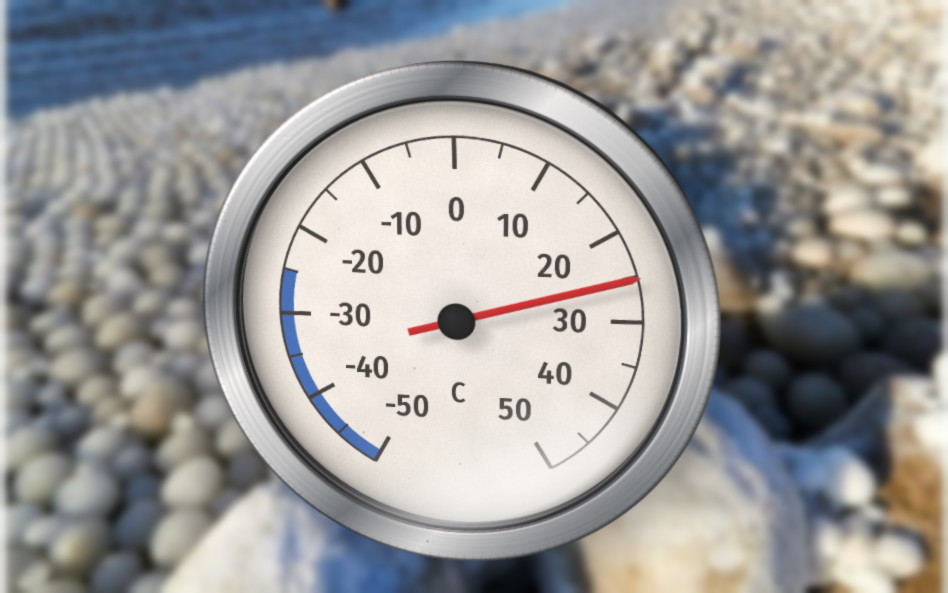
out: °C 25
